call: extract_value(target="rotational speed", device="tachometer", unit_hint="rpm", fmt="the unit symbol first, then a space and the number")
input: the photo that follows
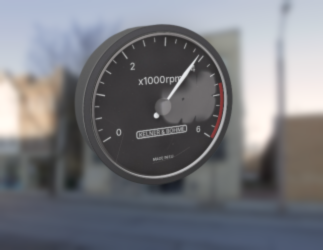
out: rpm 3875
